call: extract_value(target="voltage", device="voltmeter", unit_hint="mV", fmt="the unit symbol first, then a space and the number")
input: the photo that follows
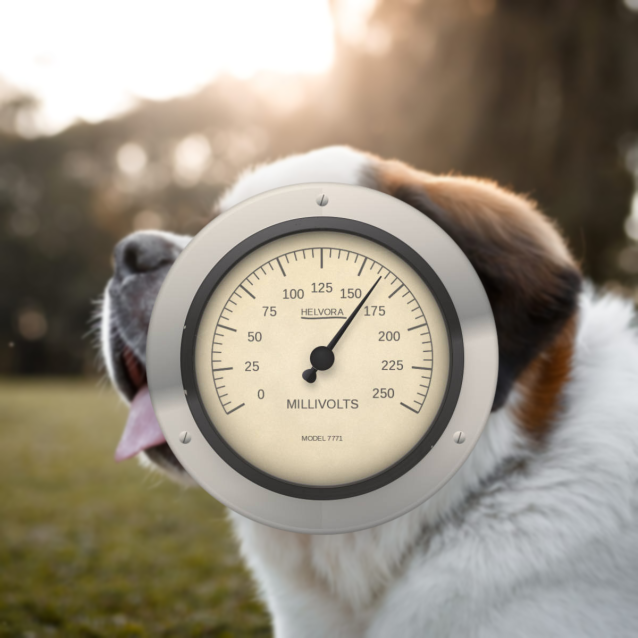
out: mV 162.5
